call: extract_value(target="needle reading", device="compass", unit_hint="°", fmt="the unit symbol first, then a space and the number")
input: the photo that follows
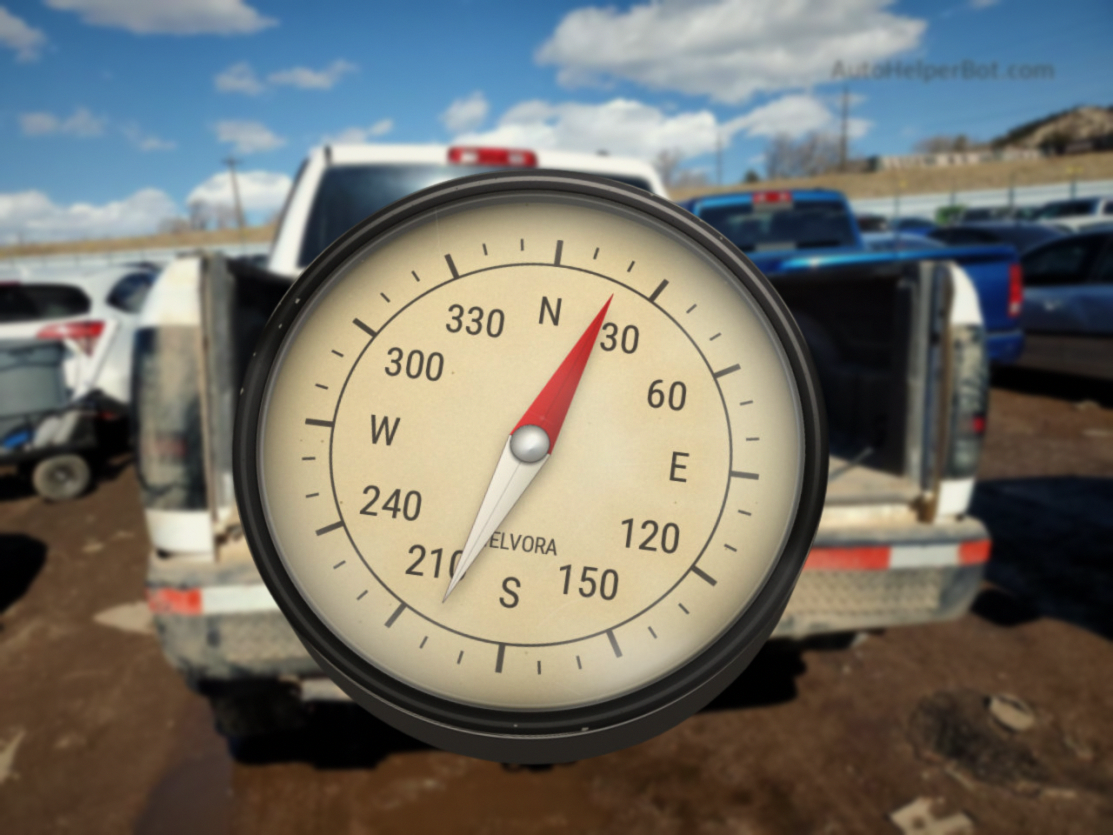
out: ° 20
